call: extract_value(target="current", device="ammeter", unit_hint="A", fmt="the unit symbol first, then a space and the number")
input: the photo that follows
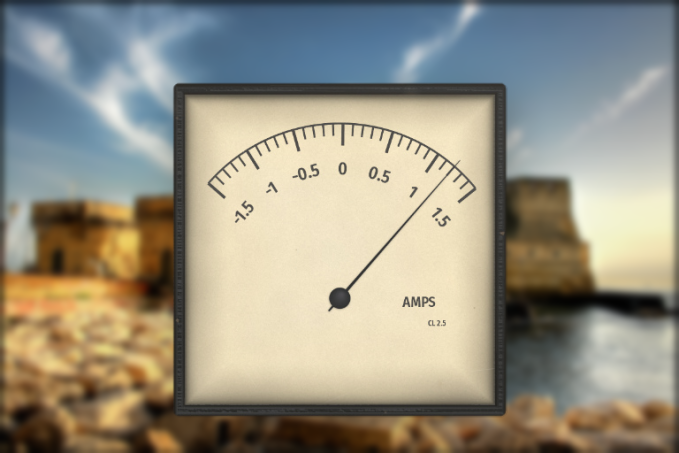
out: A 1.2
